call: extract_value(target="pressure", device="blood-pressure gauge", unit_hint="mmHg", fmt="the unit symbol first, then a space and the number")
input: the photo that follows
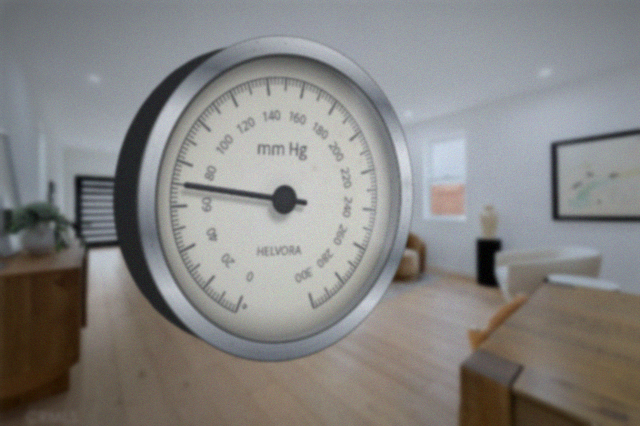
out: mmHg 70
